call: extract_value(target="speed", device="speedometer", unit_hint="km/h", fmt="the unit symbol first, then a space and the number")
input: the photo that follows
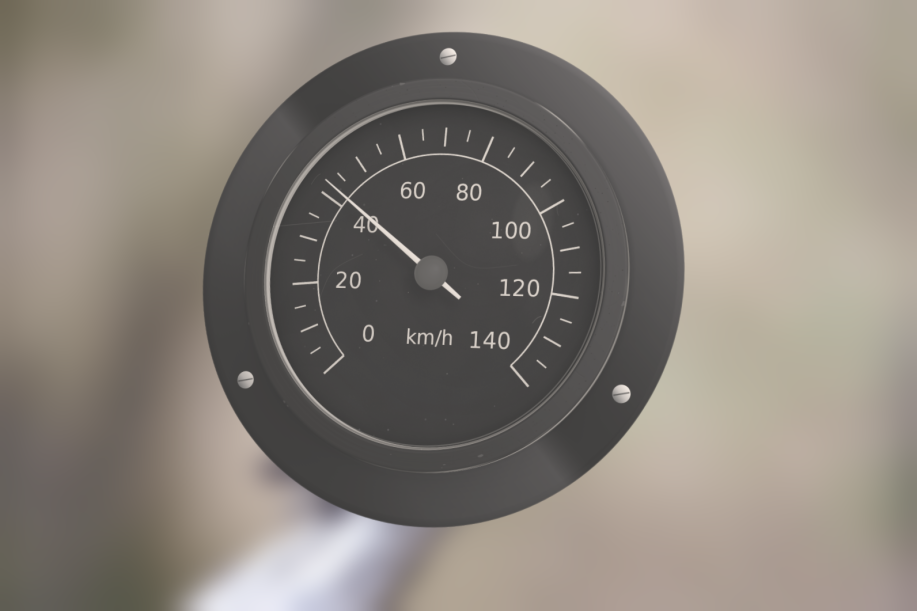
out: km/h 42.5
